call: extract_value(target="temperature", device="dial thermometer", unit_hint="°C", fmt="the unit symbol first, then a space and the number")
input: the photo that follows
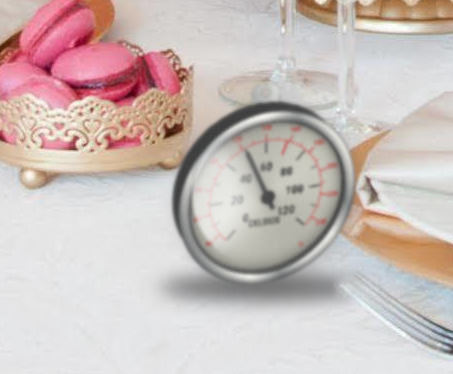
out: °C 50
